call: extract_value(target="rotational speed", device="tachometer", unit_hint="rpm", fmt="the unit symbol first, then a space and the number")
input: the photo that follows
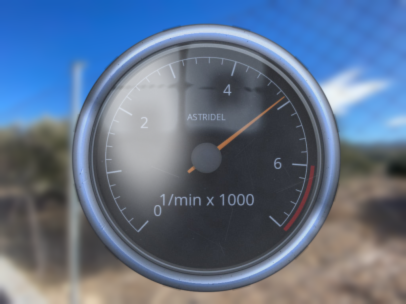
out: rpm 4900
